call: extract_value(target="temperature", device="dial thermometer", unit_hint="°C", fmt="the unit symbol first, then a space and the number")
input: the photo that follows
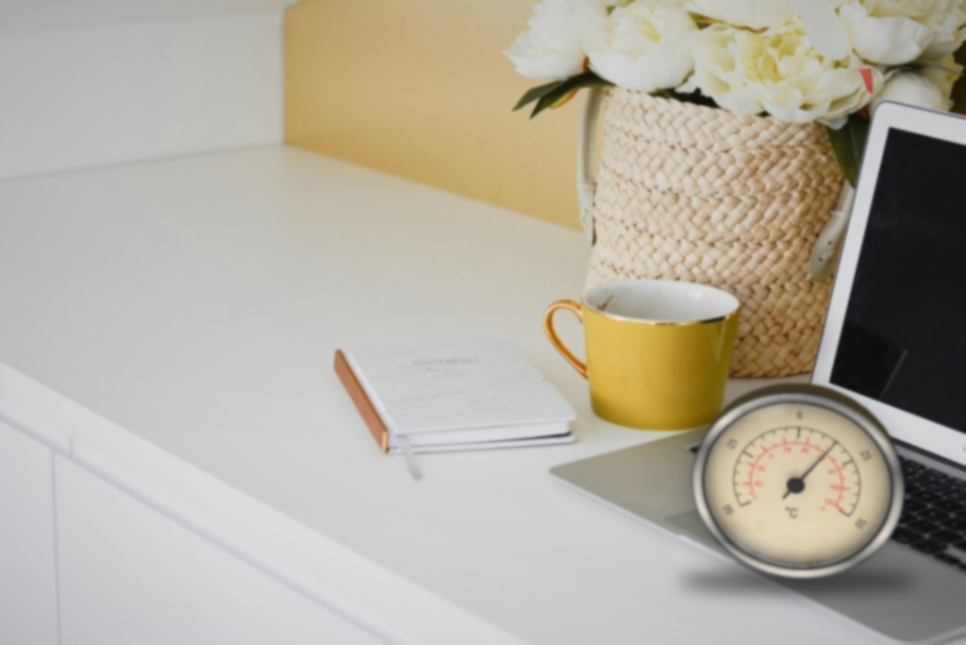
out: °C 15
